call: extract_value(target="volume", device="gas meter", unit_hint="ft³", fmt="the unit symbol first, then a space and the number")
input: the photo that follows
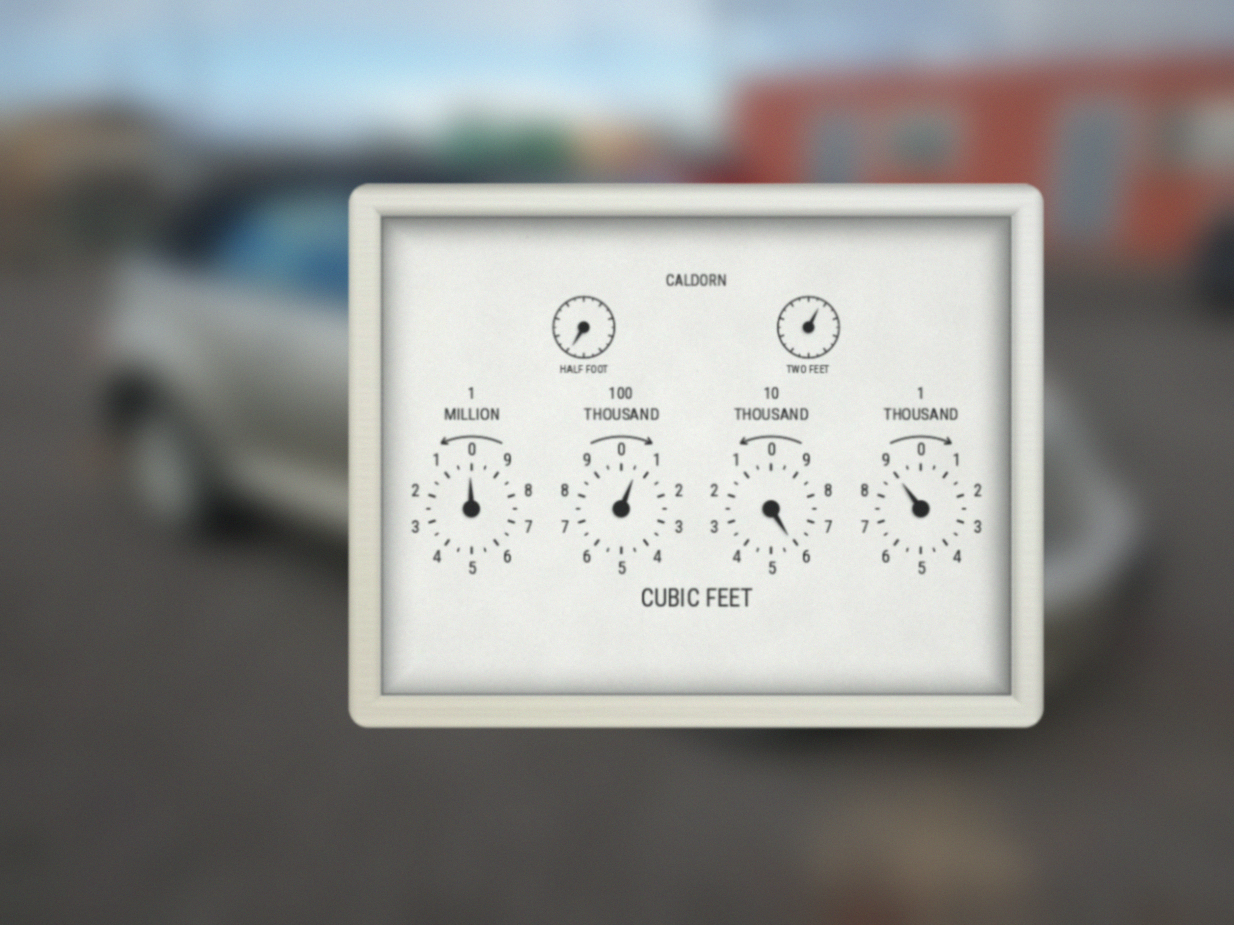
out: ft³ 5900
